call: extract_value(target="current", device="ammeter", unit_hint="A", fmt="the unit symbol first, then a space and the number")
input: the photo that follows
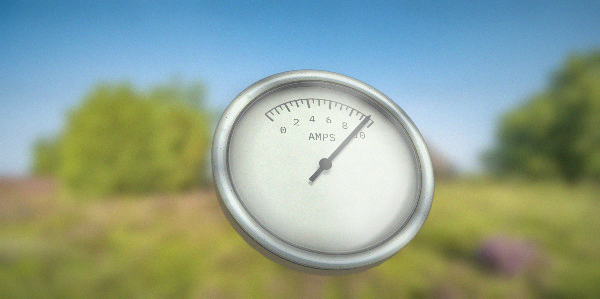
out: A 9.5
